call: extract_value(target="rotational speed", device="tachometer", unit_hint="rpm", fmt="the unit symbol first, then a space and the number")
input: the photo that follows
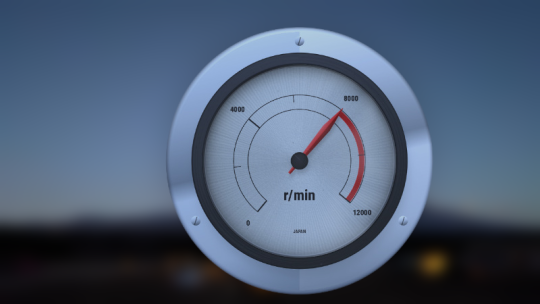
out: rpm 8000
